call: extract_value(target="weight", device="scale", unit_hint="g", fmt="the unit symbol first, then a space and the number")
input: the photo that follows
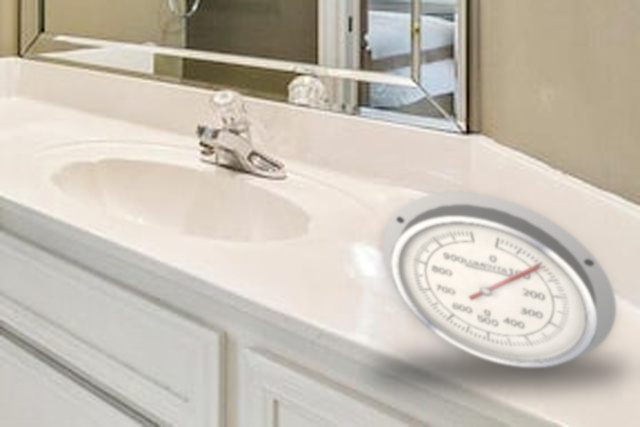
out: g 100
